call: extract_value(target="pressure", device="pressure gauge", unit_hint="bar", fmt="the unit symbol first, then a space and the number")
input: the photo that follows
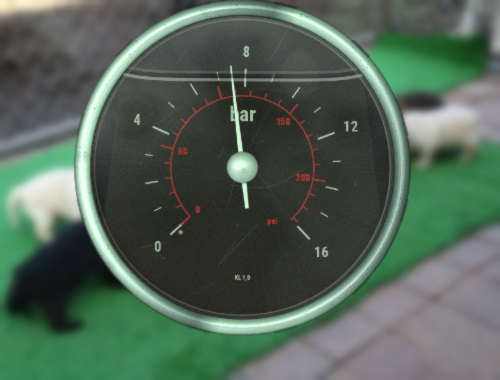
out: bar 7.5
